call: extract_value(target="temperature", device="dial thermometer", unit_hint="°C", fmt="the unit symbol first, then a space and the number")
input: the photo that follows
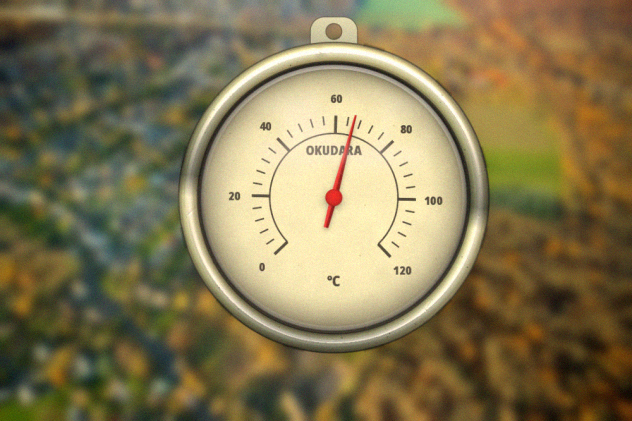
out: °C 66
